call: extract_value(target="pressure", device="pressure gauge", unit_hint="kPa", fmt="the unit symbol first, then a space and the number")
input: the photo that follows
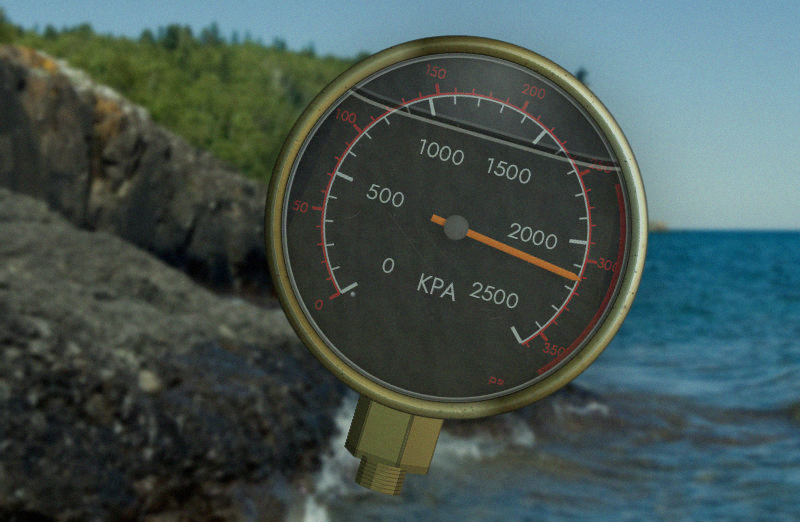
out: kPa 2150
